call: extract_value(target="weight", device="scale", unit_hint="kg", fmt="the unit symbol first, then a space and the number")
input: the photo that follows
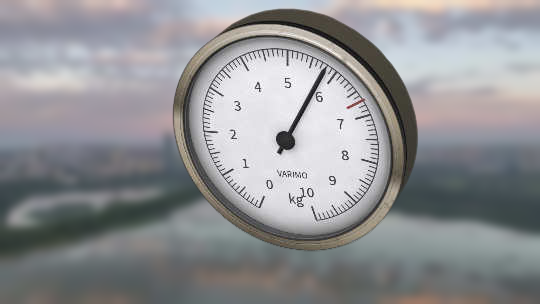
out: kg 5.8
